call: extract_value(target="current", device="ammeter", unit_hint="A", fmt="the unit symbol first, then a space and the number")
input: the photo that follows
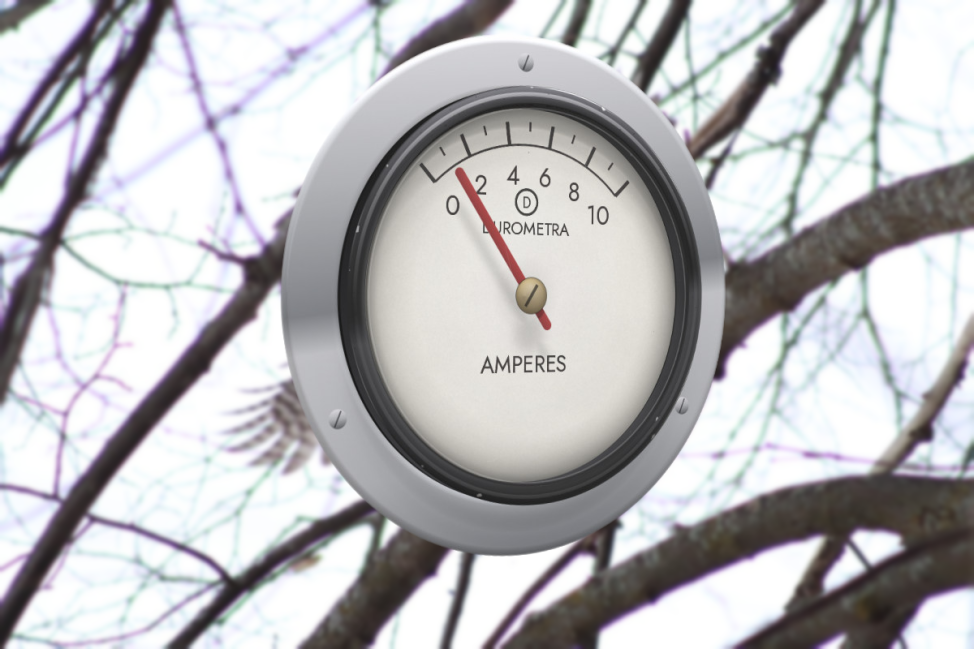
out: A 1
